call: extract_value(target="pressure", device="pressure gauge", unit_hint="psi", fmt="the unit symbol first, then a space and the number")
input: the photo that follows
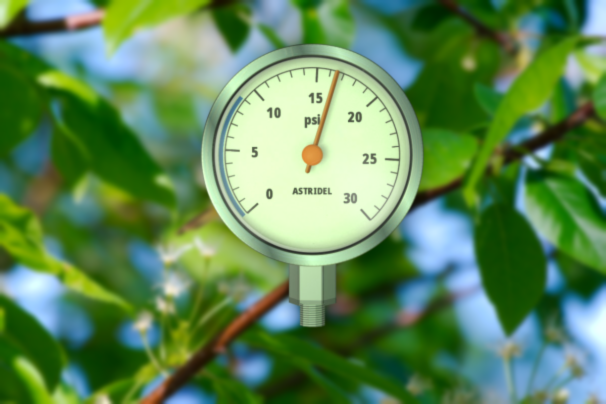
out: psi 16.5
